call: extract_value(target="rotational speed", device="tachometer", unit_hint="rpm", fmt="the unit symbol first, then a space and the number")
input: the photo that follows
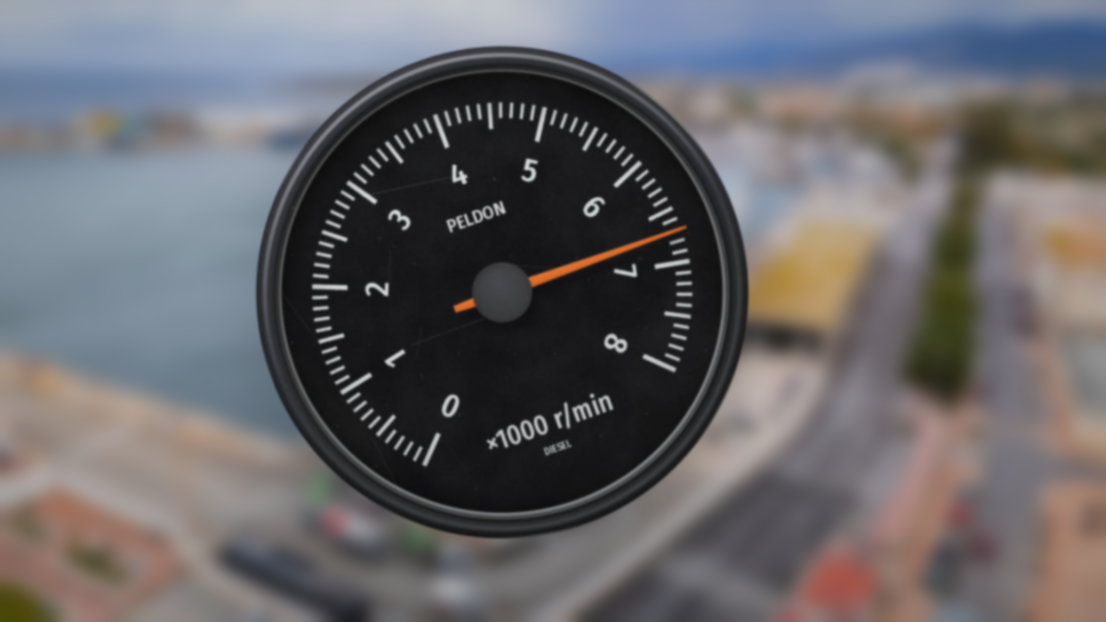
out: rpm 6700
